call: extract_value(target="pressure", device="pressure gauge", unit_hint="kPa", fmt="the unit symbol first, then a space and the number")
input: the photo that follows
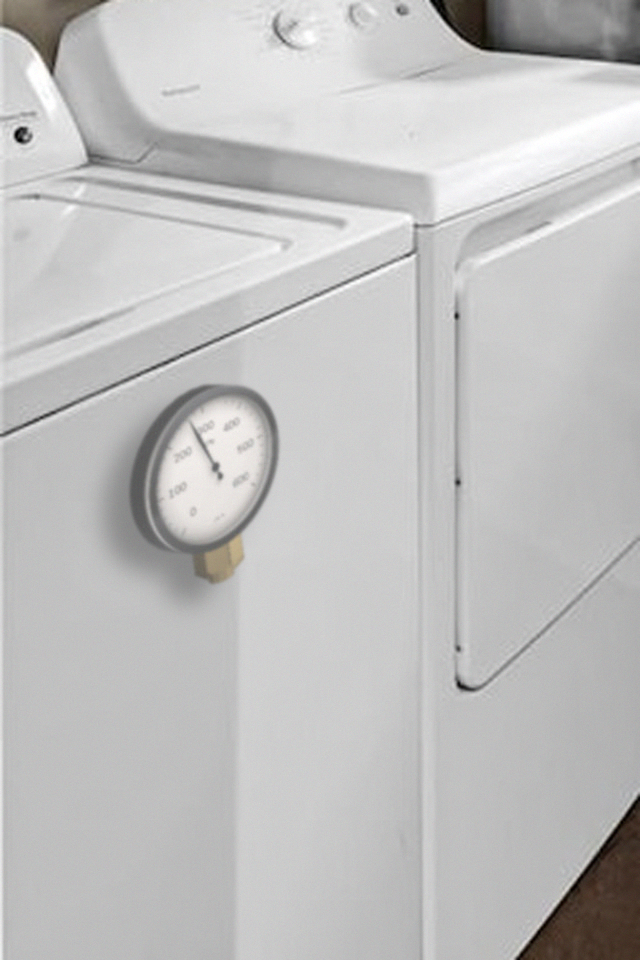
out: kPa 260
